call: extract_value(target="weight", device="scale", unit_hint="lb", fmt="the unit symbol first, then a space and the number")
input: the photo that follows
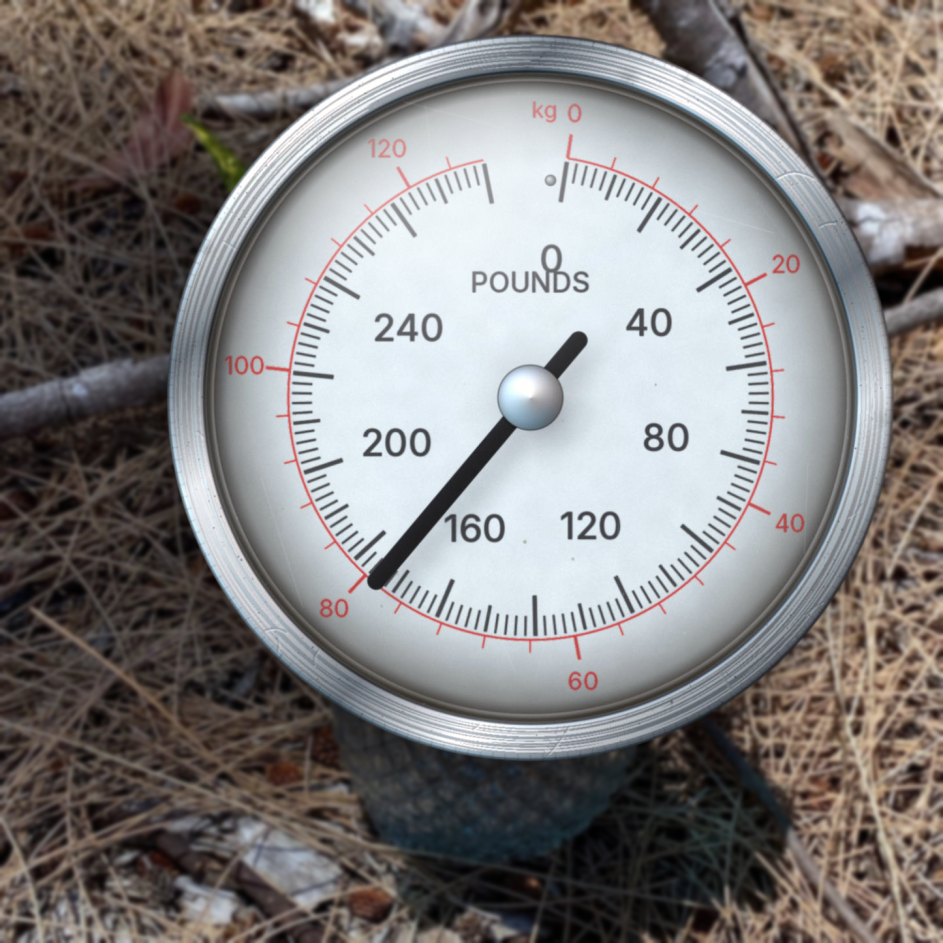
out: lb 174
